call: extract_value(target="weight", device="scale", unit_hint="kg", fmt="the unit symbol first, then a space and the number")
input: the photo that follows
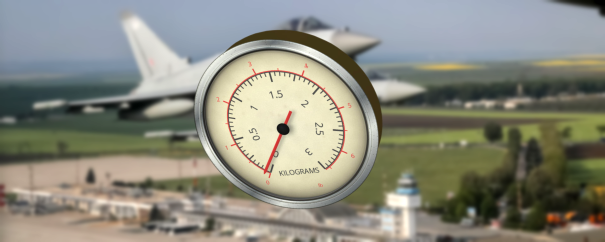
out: kg 0.05
